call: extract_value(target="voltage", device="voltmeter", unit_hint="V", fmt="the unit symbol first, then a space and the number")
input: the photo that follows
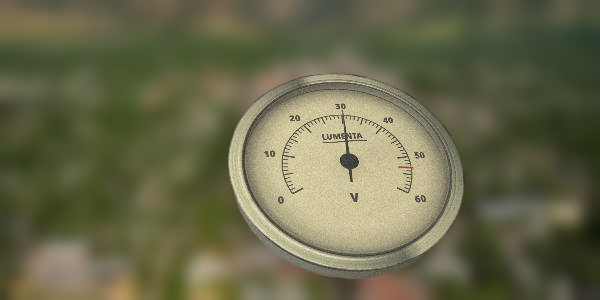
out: V 30
